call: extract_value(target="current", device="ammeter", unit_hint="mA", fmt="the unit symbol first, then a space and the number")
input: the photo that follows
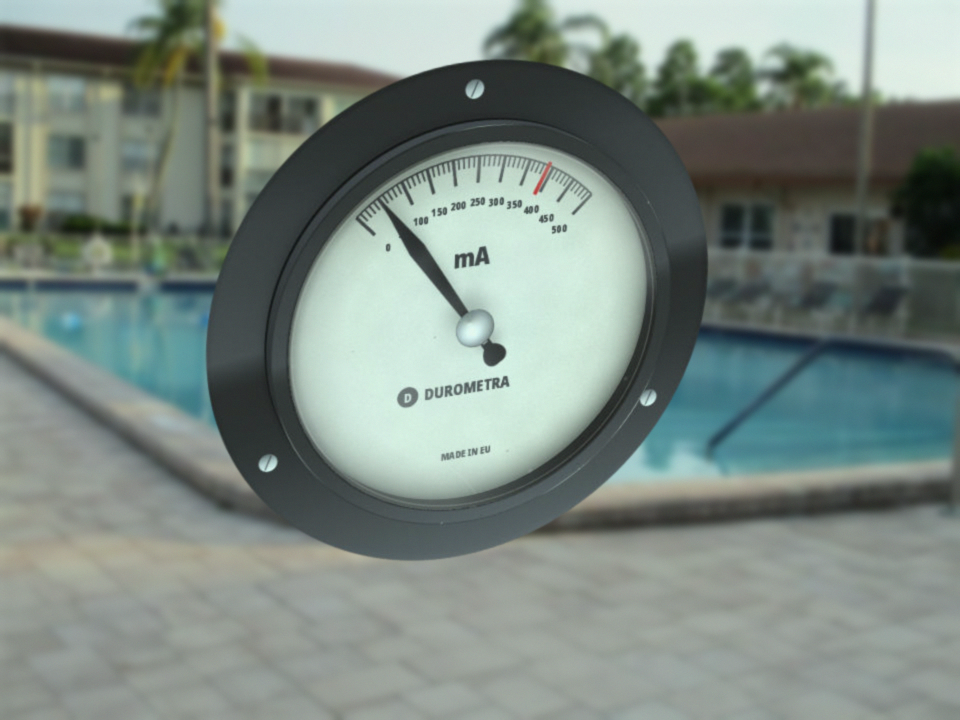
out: mA 50
